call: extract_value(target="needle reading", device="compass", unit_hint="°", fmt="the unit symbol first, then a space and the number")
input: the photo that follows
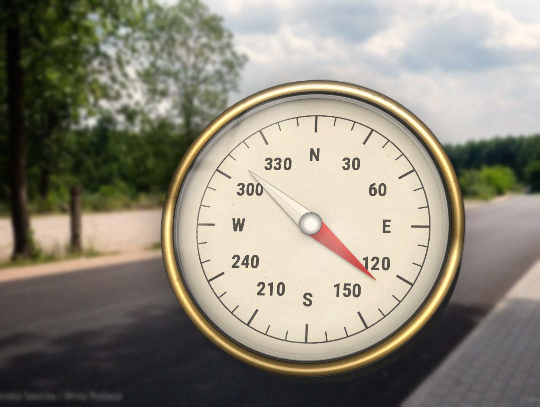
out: ° 130
